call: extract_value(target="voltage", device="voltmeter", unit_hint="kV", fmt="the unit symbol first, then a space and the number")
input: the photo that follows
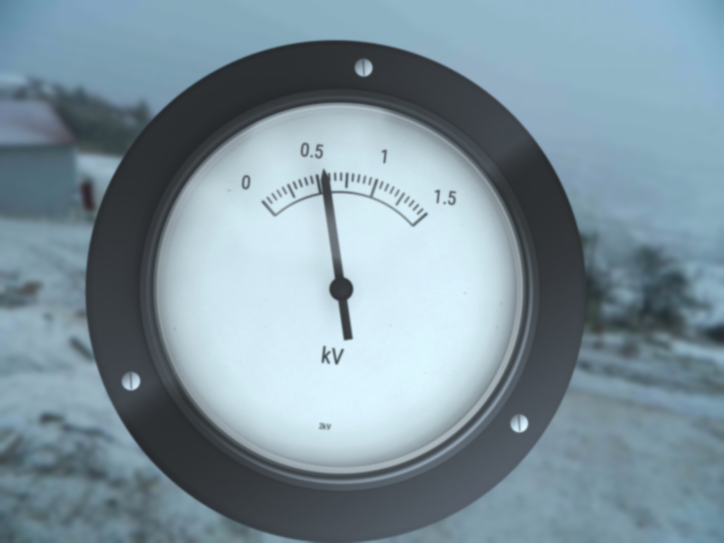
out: kV 0.55
